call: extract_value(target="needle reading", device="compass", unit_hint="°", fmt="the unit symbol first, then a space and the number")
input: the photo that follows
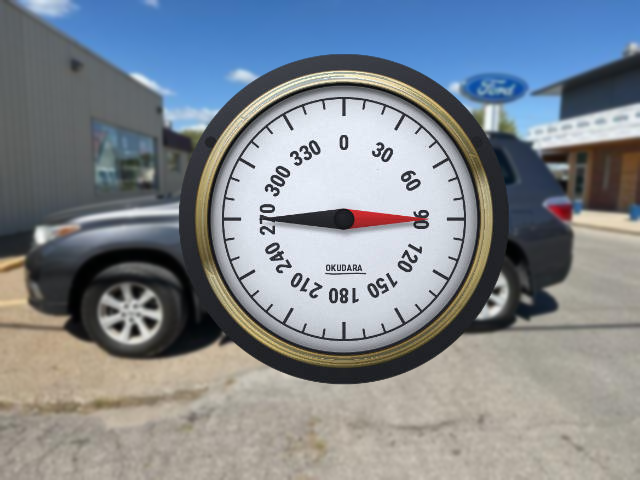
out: ° 90
